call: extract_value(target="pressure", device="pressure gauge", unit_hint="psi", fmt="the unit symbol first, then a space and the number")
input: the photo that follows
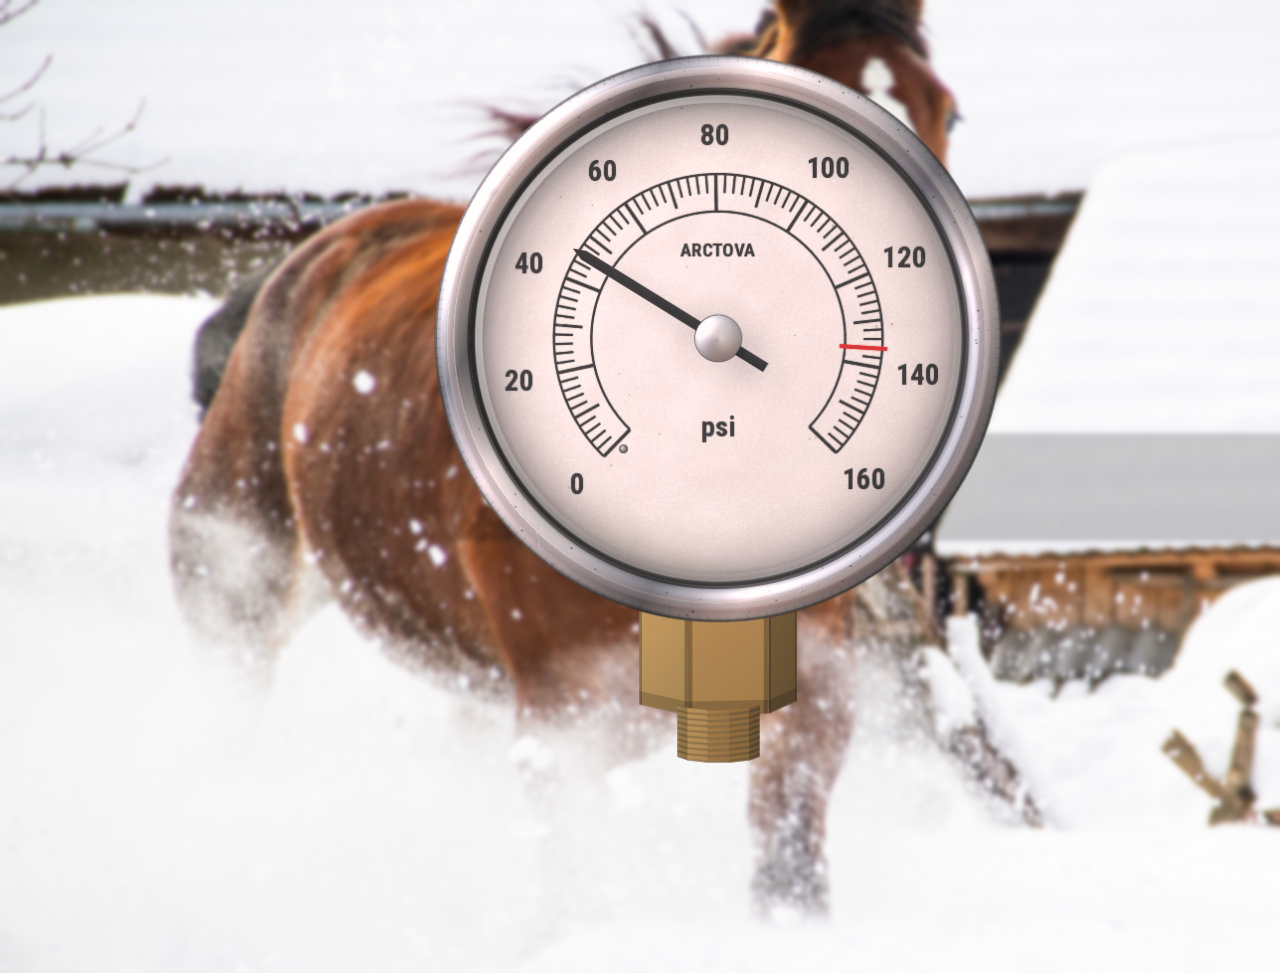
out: psi 46
